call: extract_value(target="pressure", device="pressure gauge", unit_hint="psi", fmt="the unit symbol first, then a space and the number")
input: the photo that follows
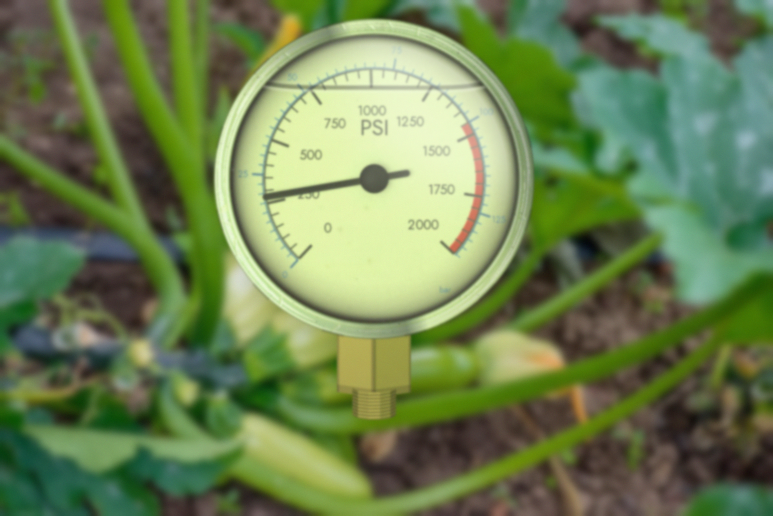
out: psi 275
